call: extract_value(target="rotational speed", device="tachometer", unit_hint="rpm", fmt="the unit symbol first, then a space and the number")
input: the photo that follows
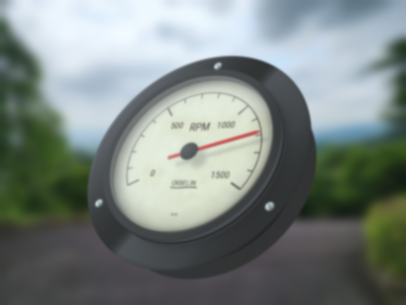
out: rpm 1200
